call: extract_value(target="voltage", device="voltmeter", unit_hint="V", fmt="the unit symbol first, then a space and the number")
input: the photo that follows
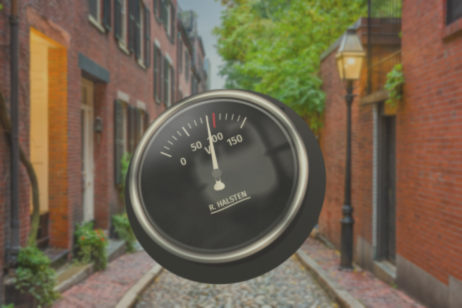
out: V 90
